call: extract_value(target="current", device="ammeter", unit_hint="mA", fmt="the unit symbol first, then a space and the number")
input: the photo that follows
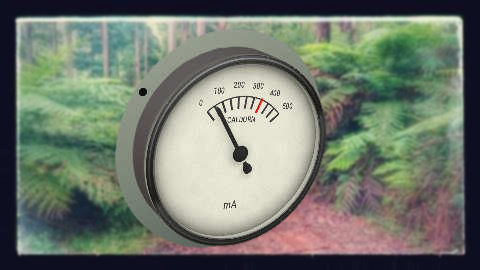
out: mA 50
